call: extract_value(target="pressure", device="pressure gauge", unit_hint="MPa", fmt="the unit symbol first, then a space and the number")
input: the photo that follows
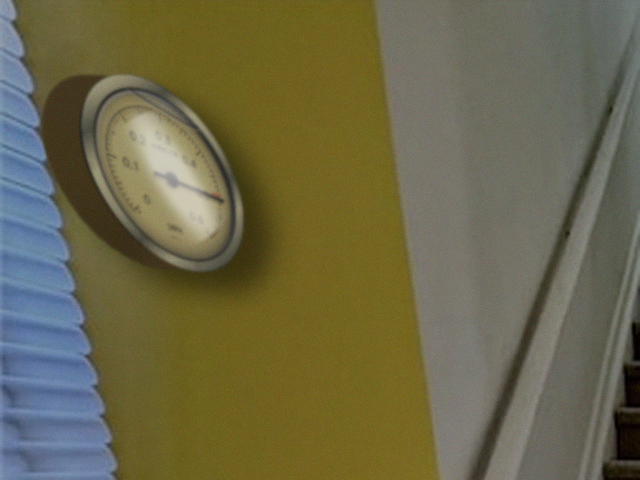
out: MPa 0.5
